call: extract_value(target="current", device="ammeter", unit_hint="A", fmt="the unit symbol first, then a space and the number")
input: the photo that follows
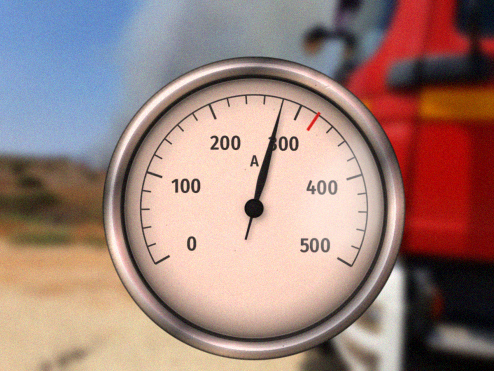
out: A 280
